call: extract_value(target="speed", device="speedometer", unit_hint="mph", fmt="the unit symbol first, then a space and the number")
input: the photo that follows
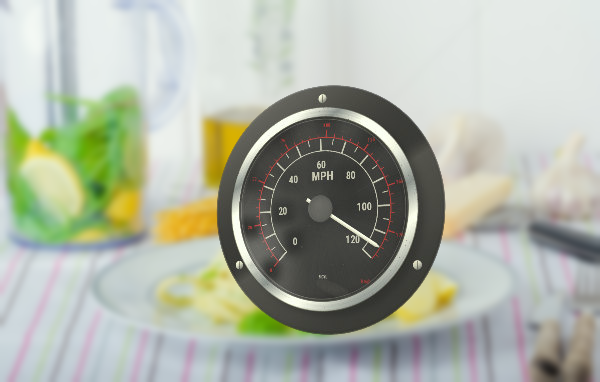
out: mph 115
